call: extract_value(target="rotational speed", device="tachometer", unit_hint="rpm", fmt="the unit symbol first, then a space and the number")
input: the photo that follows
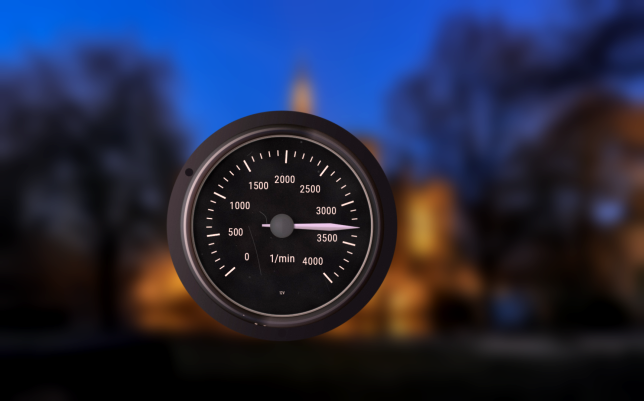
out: rpm 3300
